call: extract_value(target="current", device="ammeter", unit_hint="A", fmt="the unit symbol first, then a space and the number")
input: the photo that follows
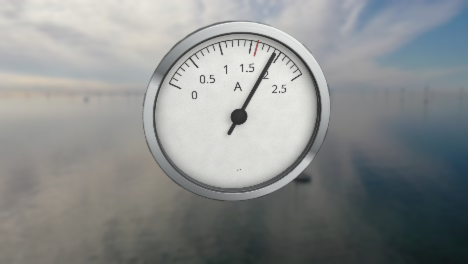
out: A 1.9
